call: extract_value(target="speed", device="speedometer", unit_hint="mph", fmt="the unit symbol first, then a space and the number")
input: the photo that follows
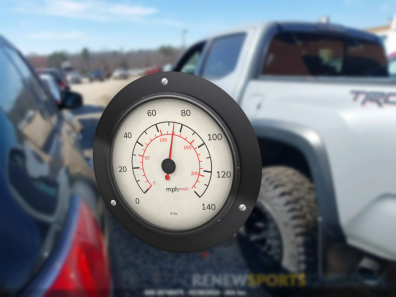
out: mph 75
